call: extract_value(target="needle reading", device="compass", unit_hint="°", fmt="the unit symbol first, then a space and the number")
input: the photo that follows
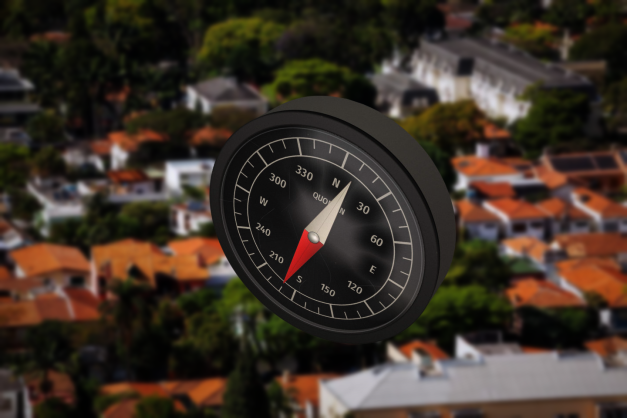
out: ° 190
